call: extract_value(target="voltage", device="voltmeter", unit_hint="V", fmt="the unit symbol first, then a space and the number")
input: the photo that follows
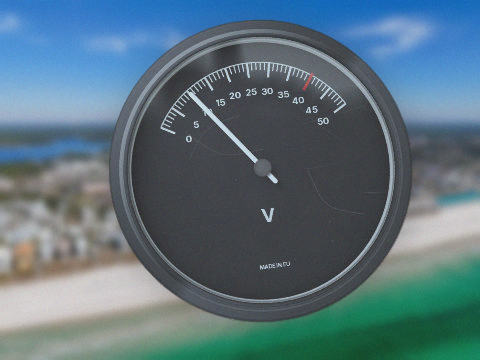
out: V 10
